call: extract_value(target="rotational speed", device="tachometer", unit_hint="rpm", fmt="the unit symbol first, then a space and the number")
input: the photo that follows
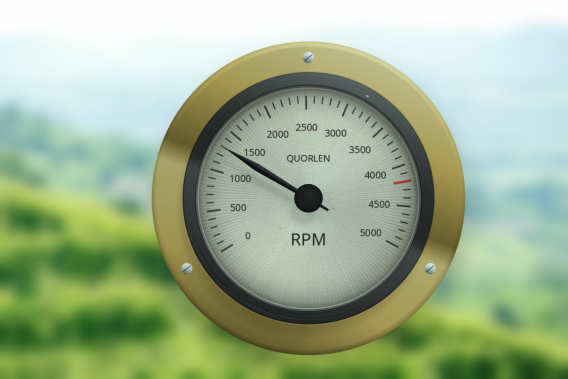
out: rpm 1300
